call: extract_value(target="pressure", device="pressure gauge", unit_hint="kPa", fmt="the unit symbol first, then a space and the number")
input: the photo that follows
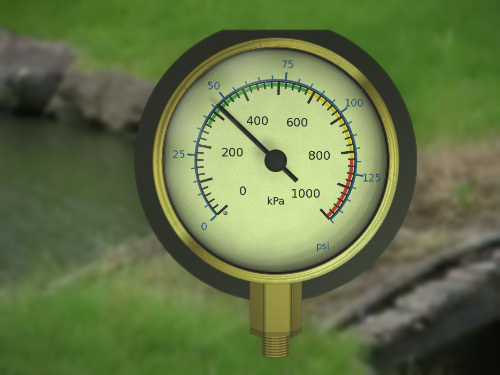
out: kPa 320
